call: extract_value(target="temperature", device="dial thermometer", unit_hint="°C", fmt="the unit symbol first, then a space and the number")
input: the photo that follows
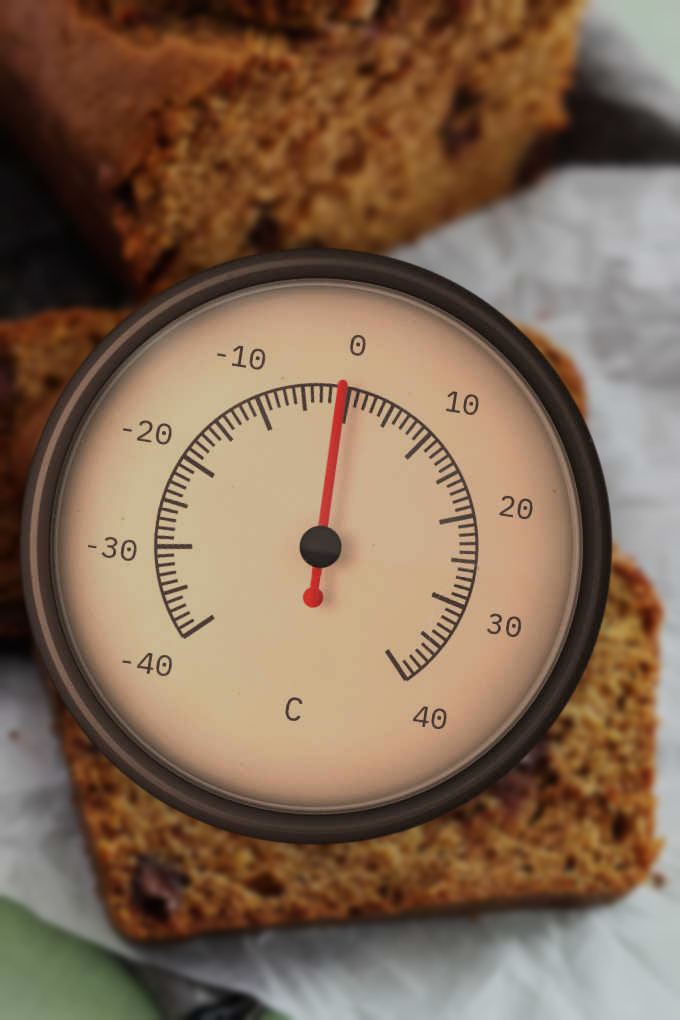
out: °C -1
